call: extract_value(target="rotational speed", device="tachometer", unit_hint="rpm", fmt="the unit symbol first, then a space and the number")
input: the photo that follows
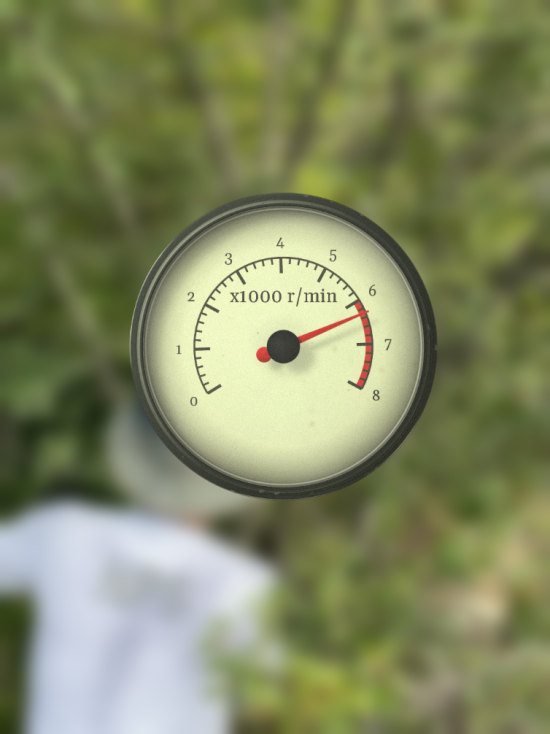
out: rpm 6300
